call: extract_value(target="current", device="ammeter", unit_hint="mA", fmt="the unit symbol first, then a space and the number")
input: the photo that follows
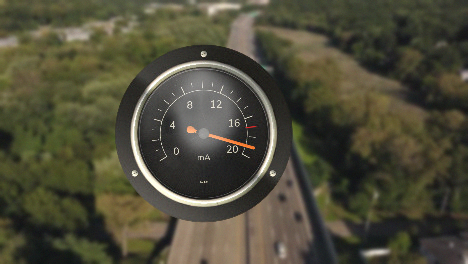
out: mA 19
